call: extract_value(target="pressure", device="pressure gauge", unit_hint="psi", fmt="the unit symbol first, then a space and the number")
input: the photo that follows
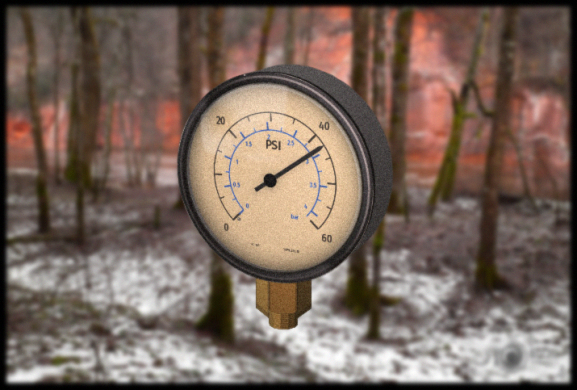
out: psi 42.5
